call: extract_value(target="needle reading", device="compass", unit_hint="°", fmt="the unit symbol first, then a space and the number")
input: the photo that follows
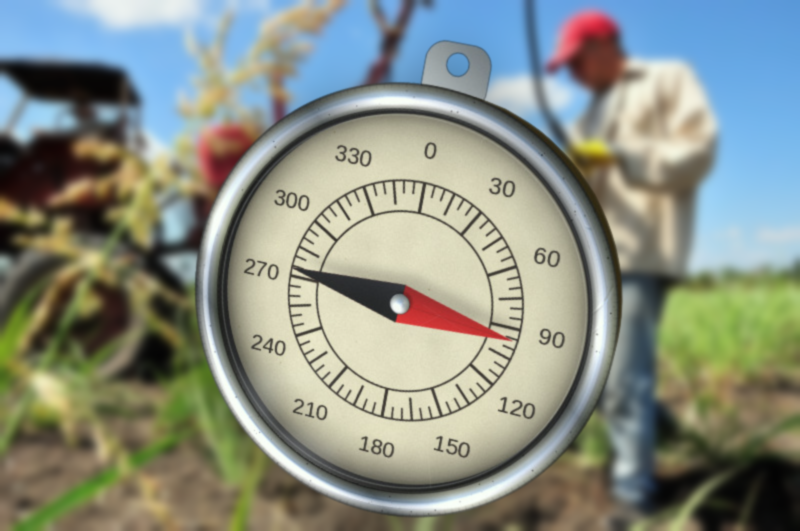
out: ° 95
